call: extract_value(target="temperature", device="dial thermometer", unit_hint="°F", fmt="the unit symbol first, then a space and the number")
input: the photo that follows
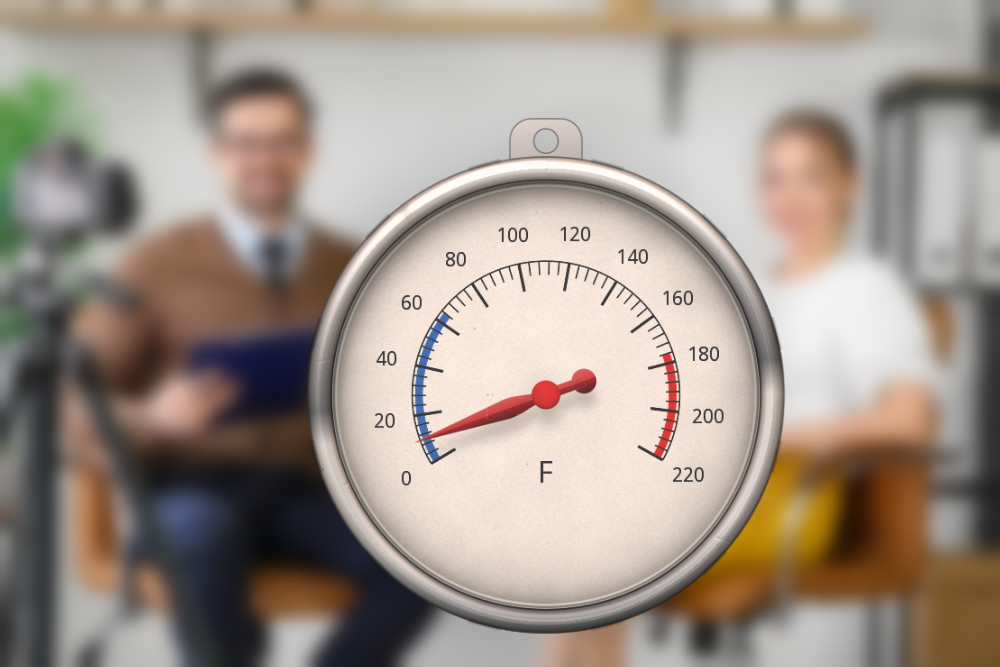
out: °F 10
